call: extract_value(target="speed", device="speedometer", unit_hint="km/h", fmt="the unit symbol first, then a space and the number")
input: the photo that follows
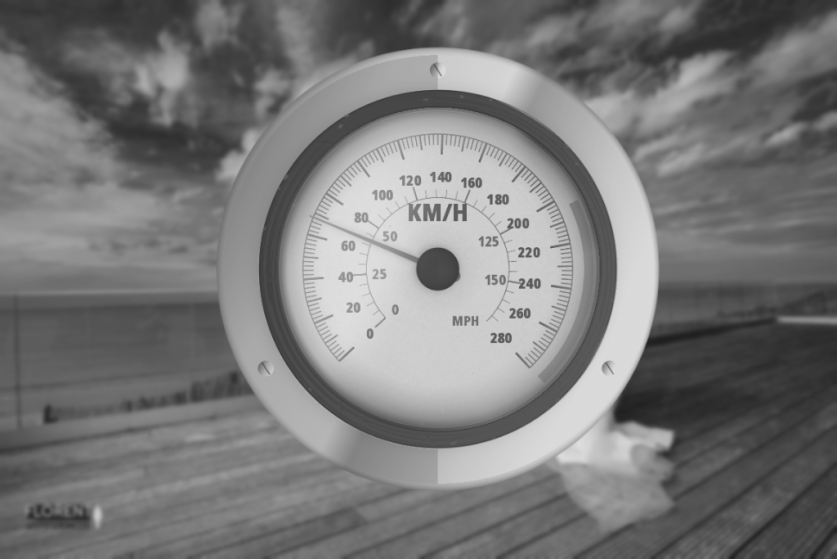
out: km/h 68
